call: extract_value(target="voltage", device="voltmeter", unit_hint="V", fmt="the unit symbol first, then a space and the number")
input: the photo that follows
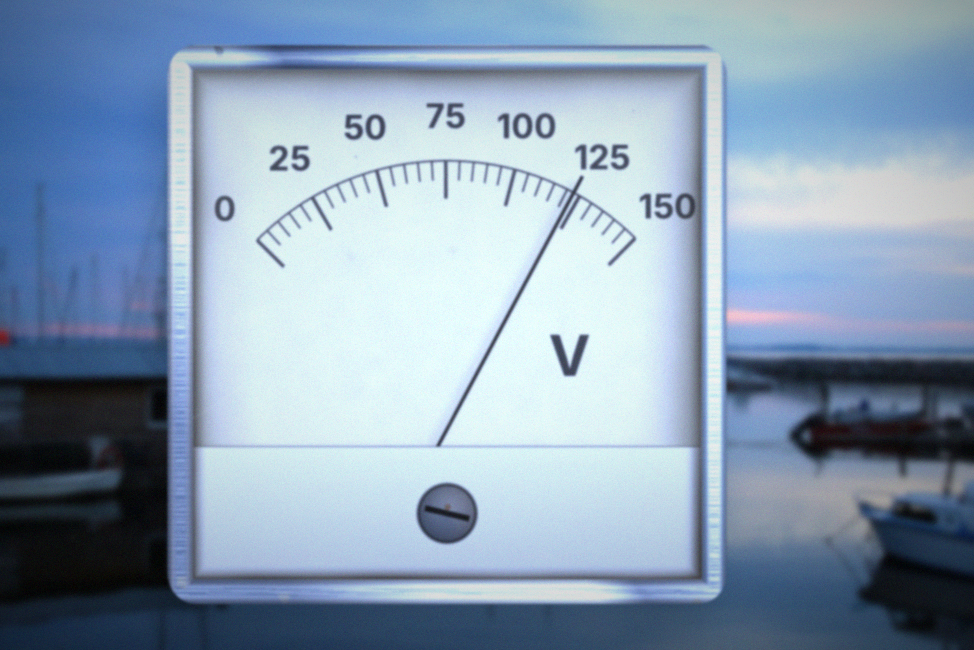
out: V 122.5
